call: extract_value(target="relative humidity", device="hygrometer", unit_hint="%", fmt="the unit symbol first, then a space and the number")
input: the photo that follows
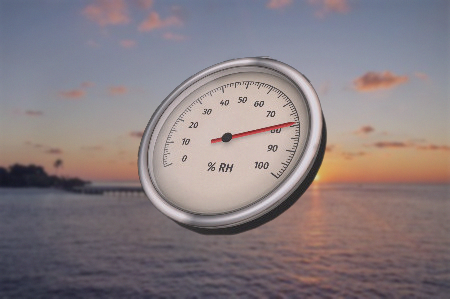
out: % 80
